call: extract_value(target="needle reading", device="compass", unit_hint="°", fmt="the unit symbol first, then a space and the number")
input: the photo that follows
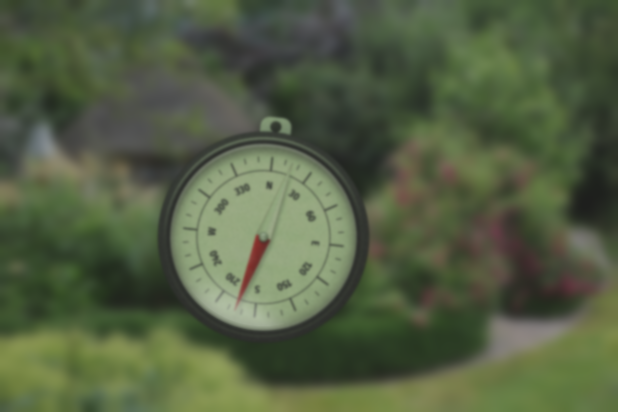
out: ° 195
